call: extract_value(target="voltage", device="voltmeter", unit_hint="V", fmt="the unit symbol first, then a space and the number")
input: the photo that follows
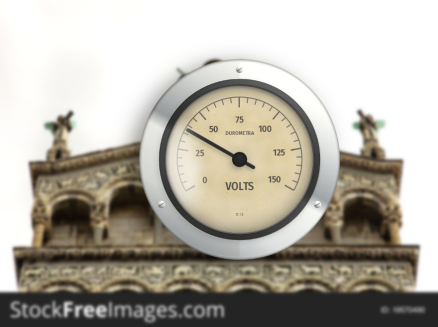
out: V 37.5
